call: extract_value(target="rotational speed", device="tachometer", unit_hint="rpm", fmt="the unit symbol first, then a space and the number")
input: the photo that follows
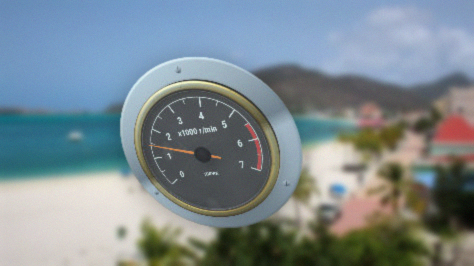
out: rpm 1500
